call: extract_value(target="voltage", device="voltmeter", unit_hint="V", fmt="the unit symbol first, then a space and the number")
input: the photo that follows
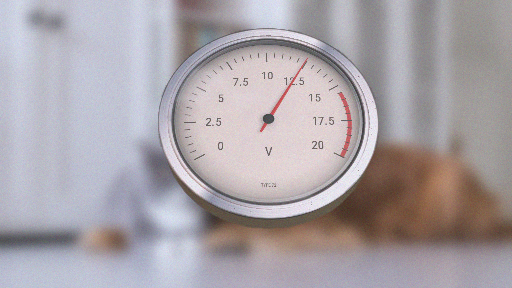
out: V 12.5
